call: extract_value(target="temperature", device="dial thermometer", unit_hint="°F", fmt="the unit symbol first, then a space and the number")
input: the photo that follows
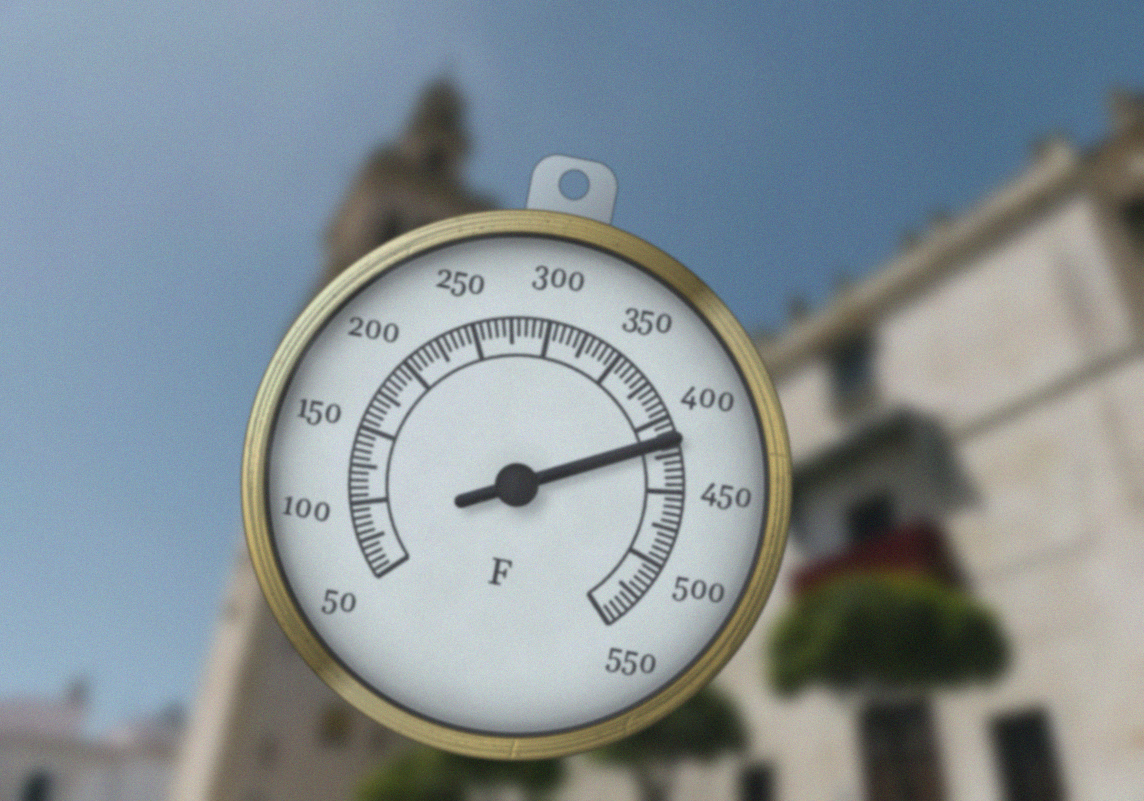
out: °F 415
